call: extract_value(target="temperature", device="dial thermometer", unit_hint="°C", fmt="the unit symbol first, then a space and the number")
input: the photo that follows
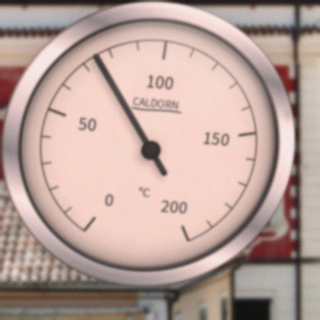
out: °C 75
